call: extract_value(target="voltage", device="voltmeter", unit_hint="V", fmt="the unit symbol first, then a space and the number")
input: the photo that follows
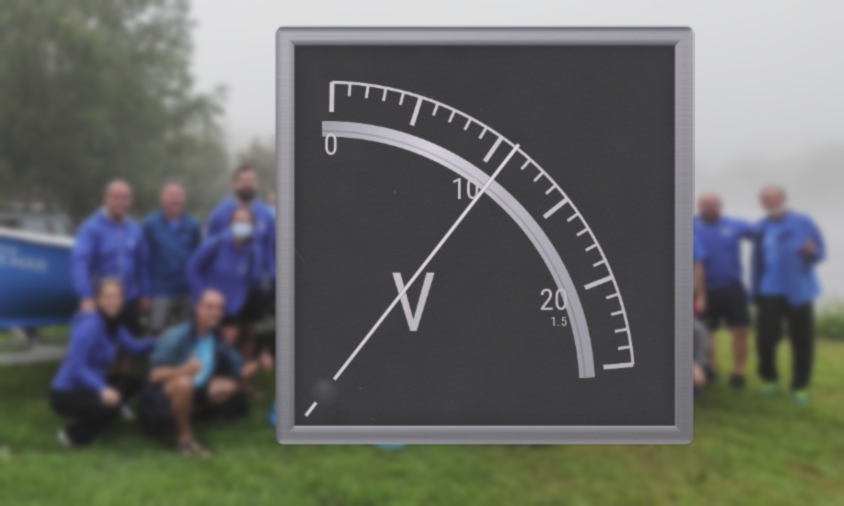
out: V 11
